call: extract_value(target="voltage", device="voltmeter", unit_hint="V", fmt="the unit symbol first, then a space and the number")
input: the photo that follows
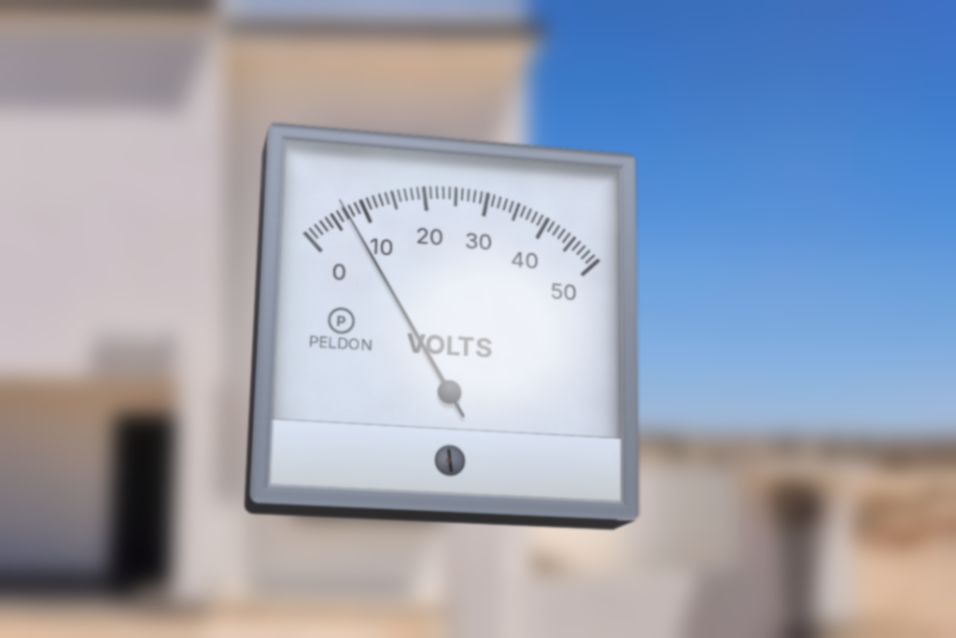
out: V 7
